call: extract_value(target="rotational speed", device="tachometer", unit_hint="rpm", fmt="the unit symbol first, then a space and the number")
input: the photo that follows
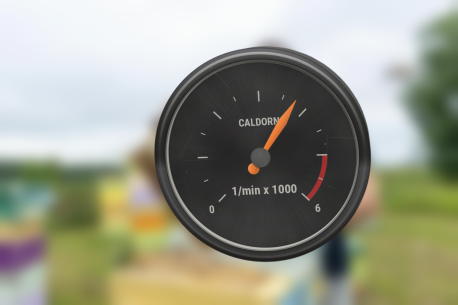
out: rpm 3750
